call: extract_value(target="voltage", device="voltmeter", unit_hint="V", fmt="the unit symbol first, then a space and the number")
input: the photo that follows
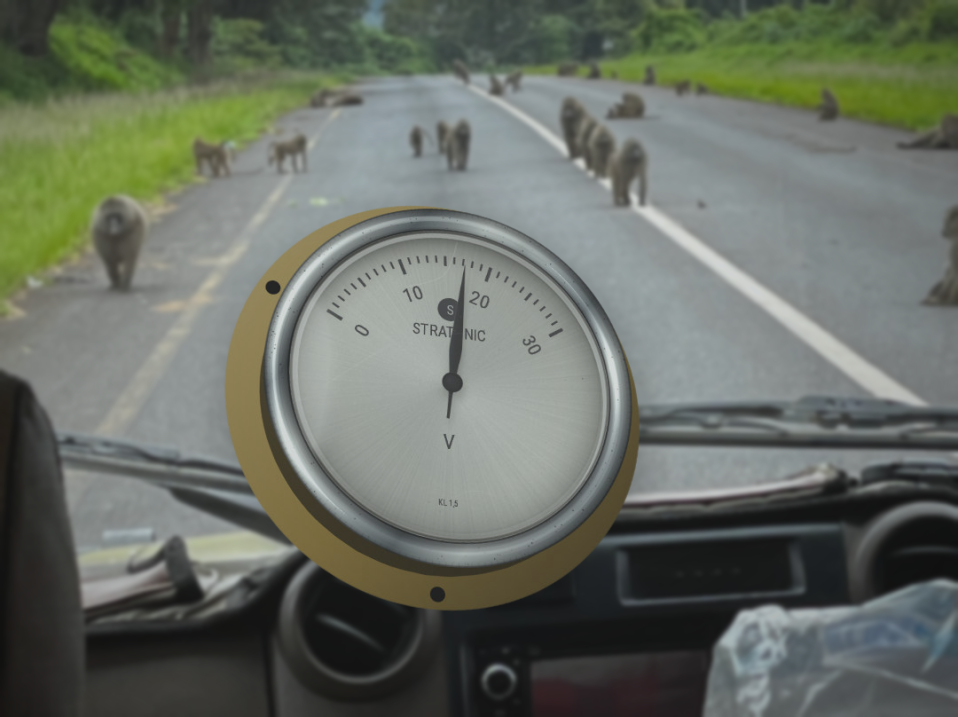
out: V 17
